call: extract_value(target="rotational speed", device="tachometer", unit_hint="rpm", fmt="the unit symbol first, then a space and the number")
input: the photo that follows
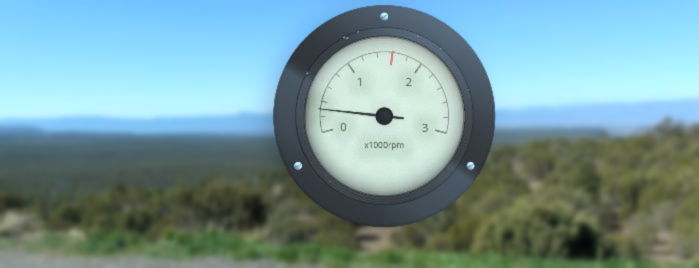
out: rpm 300
